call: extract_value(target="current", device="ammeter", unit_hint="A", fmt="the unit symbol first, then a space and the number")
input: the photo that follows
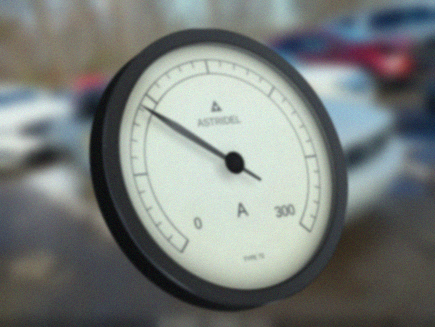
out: A 90
